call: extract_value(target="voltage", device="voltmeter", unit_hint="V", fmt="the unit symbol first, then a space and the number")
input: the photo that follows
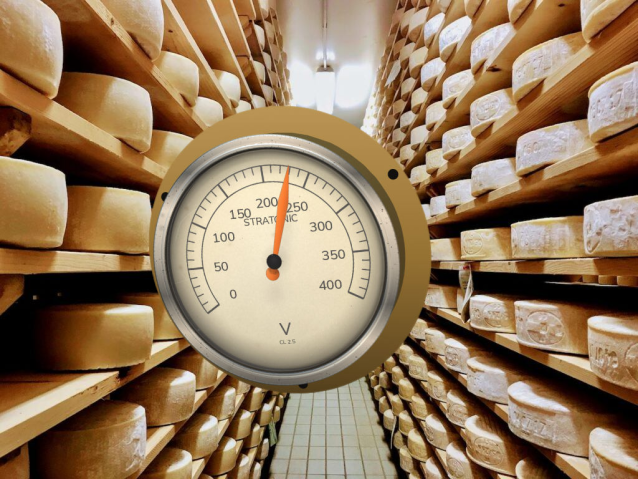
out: V 230
